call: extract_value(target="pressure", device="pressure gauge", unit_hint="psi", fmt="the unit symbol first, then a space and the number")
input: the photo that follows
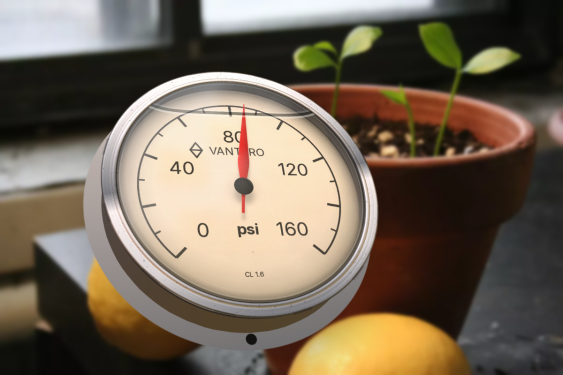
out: psi 85
